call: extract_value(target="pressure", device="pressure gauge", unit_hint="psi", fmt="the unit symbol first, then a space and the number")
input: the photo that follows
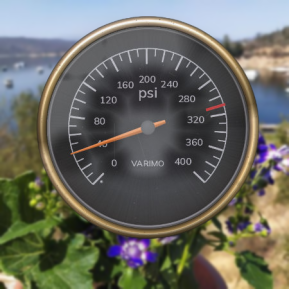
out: psi 40
